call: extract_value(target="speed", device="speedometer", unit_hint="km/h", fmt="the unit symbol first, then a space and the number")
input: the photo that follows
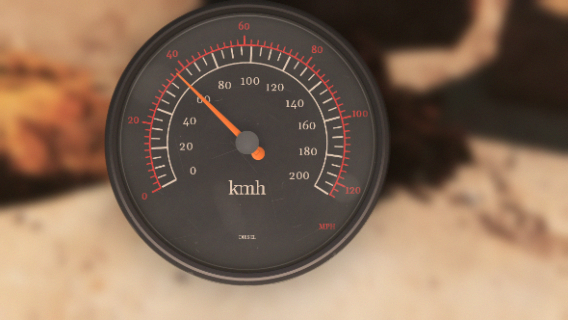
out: km/h 60
